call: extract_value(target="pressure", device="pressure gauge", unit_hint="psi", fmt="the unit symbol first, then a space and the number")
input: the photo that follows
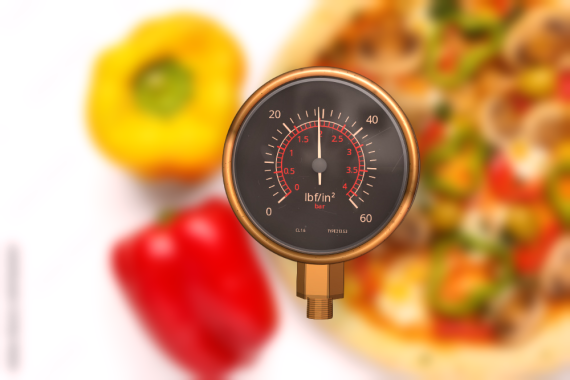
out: psi 29
